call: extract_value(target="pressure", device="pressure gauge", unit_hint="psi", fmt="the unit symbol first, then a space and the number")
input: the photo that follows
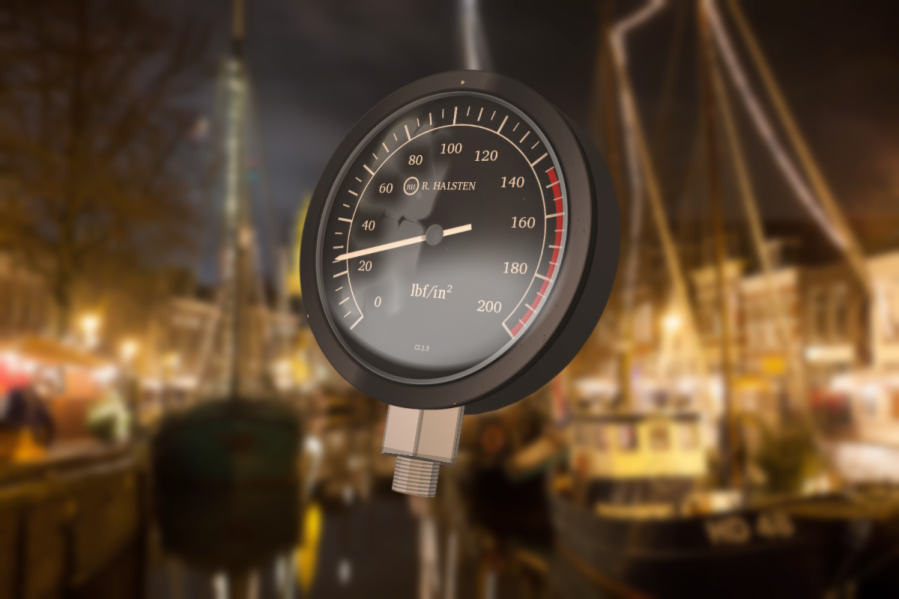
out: psi 25
